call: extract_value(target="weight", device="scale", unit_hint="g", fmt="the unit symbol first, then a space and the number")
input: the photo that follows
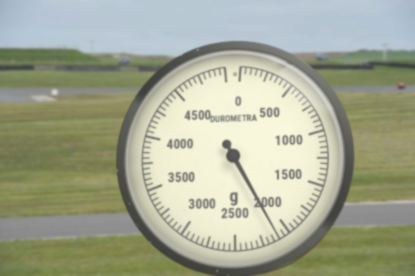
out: g 2100
